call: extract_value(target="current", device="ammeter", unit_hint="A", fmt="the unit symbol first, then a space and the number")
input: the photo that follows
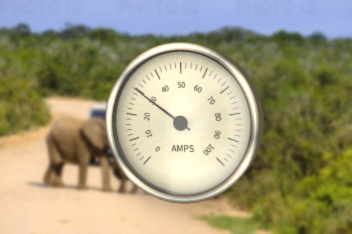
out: A 30
